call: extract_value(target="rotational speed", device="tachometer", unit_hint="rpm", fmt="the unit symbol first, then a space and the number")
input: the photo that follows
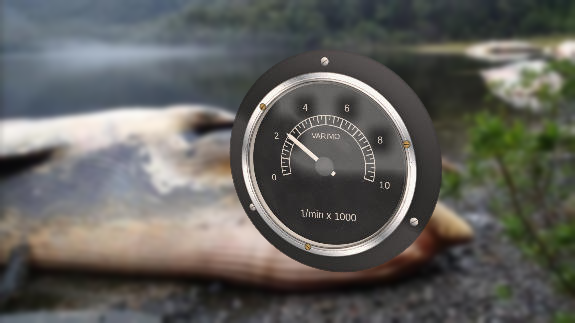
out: rpm 2500
